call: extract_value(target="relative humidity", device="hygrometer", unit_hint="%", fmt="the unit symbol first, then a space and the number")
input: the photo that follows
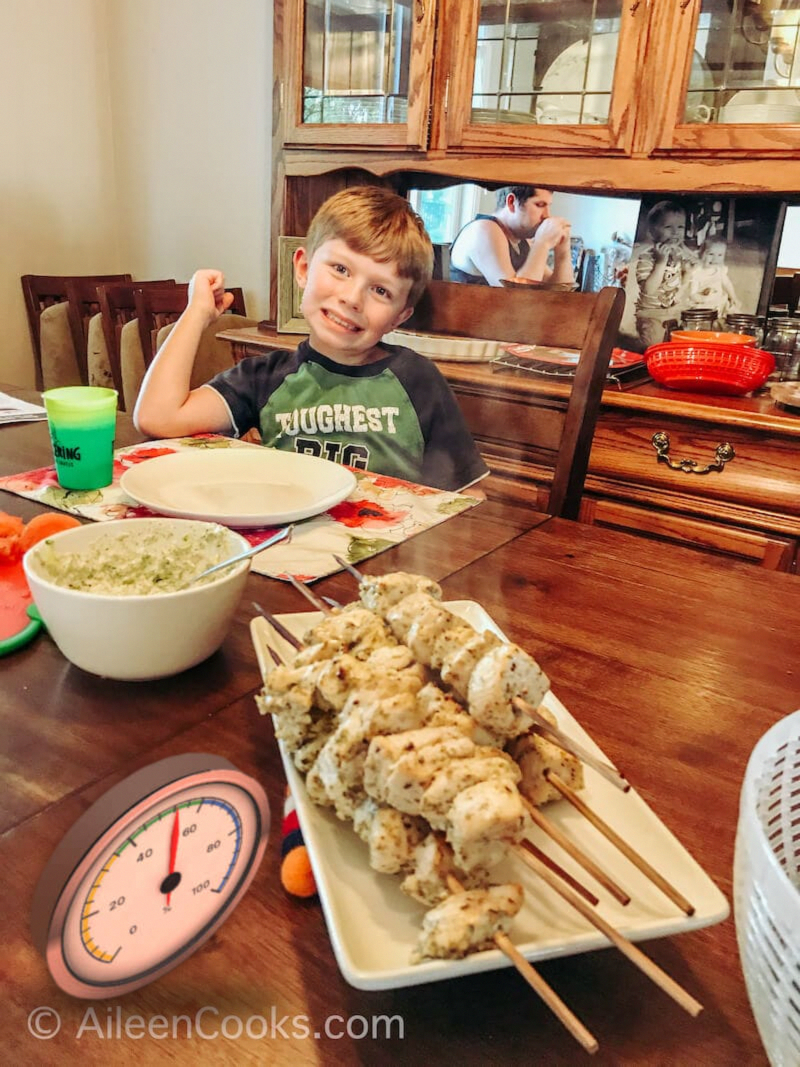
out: % 52
